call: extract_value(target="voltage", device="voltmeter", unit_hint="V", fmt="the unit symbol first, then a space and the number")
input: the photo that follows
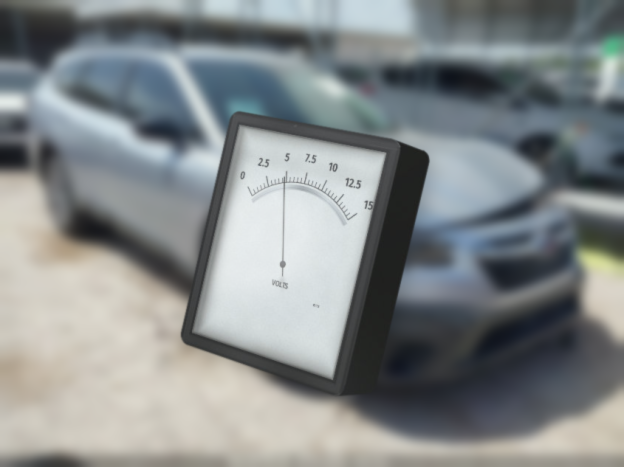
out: V 5
